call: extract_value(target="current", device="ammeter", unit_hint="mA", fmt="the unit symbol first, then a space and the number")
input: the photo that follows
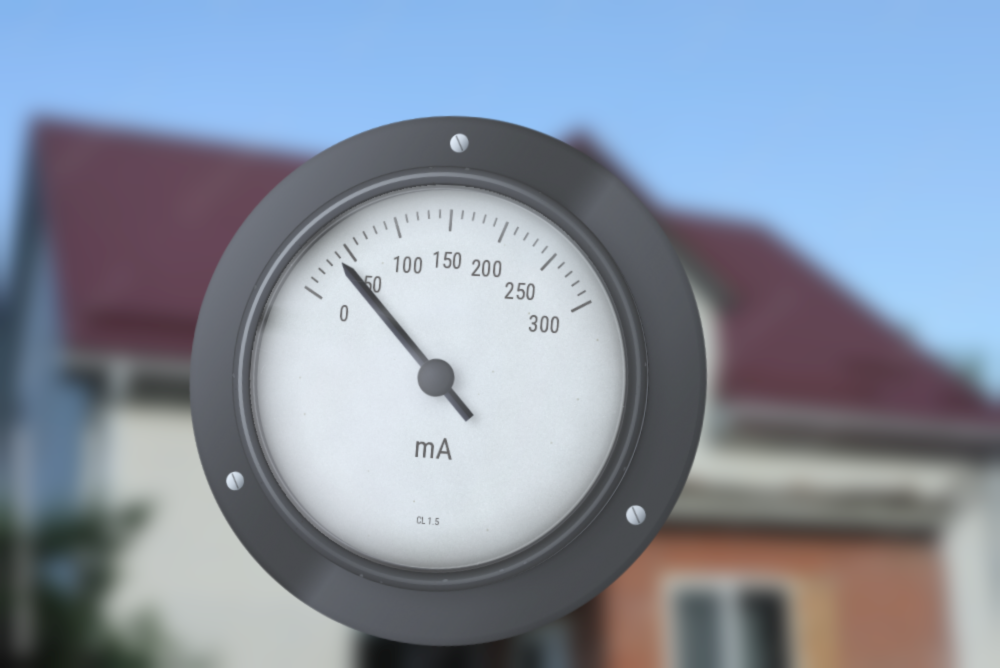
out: mA 40
